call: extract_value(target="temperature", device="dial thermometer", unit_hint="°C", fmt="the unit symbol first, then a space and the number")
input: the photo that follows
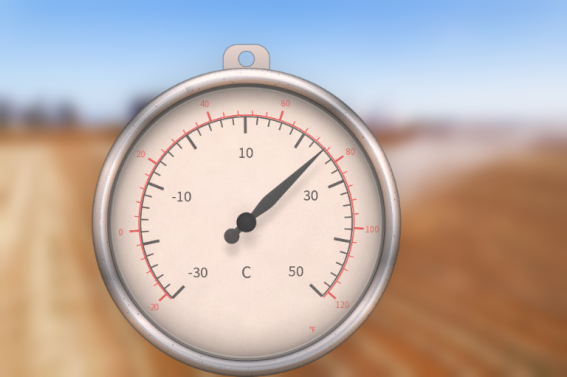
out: °C 24
